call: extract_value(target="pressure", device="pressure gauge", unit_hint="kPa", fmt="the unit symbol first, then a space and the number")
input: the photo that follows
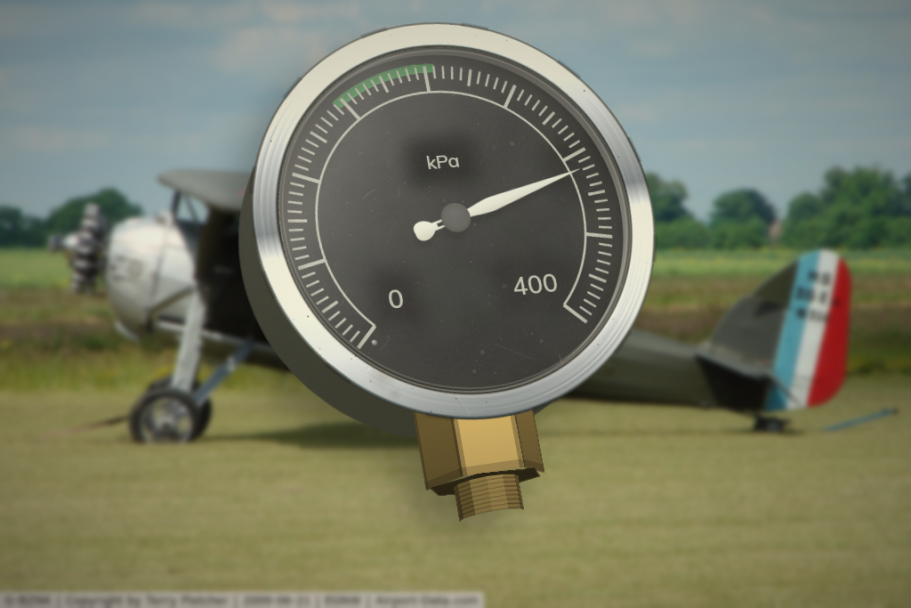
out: kPa 310
